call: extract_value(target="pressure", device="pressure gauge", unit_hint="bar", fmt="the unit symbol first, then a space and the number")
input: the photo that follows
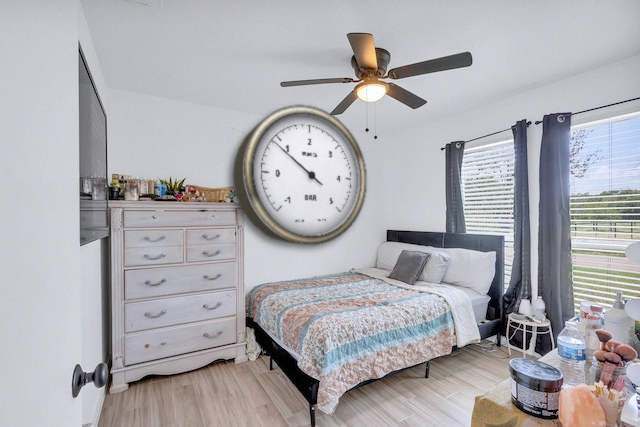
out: bar 0.8
